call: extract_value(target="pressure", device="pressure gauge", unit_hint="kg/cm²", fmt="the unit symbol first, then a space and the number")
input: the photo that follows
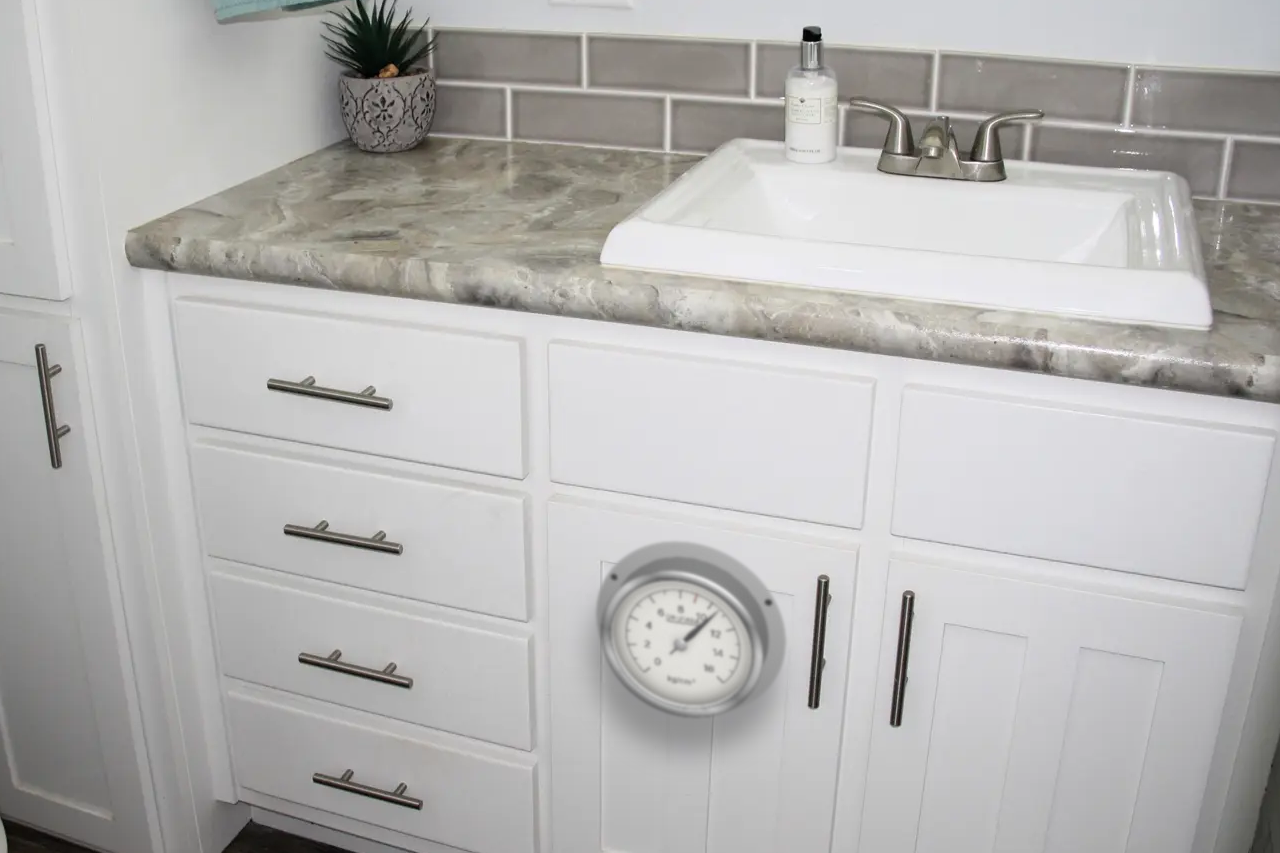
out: kg/cm² 10.5
